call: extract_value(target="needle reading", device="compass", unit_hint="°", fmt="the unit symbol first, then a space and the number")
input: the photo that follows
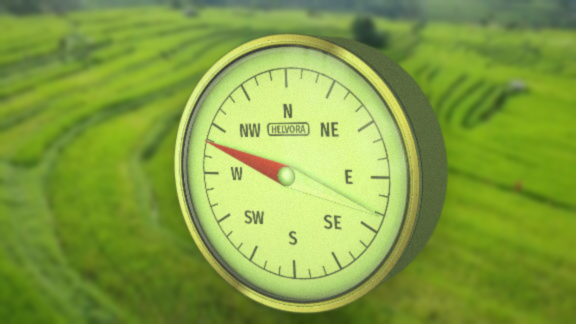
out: ° 290
